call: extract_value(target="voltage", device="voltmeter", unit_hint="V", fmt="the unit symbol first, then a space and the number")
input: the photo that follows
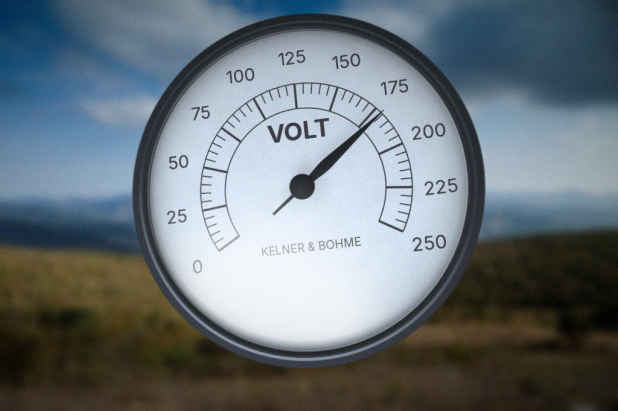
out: V 180
